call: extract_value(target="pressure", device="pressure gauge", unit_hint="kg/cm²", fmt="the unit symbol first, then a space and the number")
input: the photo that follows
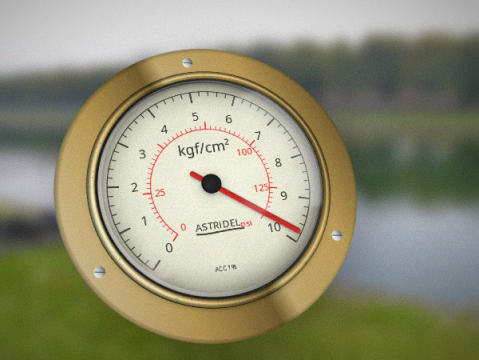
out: kg/cm² 9.8
